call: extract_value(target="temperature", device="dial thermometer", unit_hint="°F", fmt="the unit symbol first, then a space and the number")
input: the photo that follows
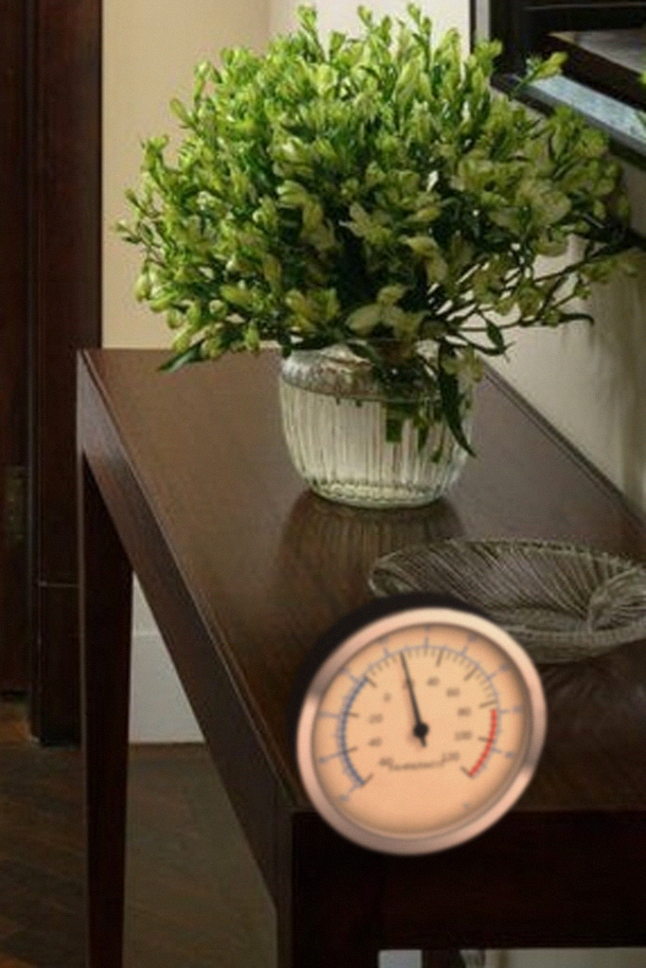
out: °F 20
